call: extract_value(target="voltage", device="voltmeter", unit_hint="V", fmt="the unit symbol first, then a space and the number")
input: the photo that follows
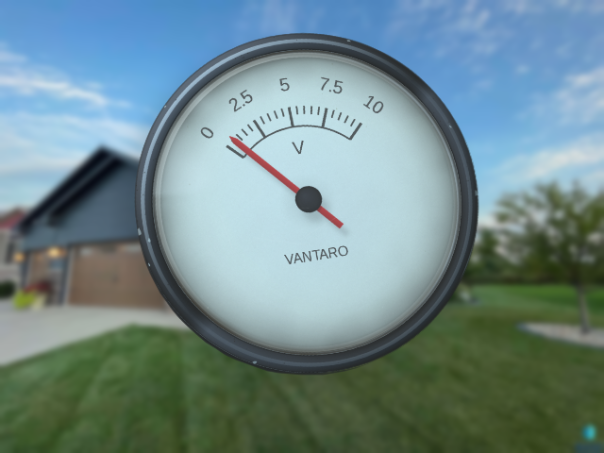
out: V 0.5
